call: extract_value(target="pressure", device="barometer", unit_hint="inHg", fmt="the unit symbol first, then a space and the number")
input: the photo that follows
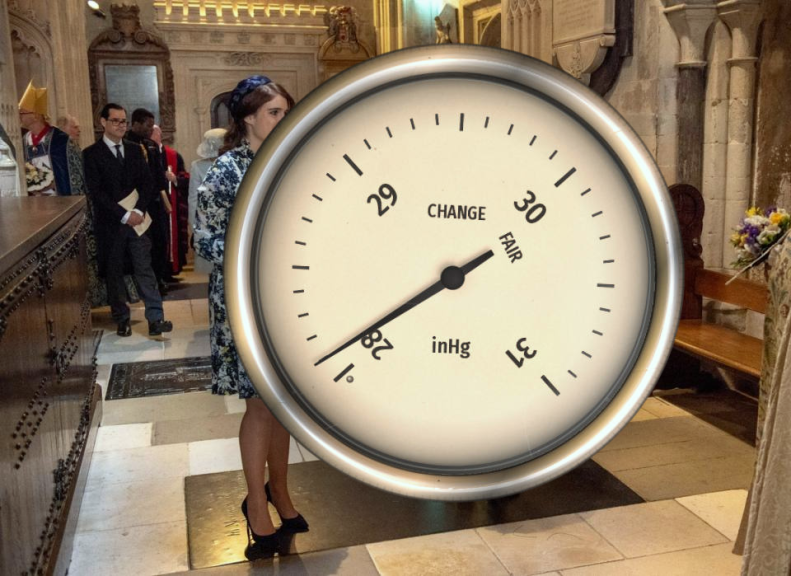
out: inHg 28.1
